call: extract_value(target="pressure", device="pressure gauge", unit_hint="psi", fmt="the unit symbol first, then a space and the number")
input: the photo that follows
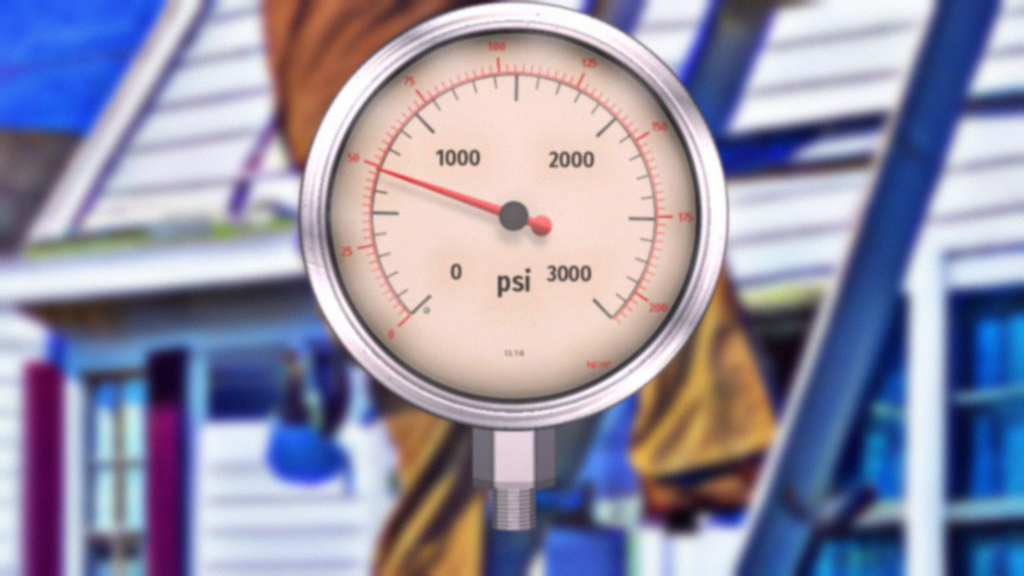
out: psi 700
